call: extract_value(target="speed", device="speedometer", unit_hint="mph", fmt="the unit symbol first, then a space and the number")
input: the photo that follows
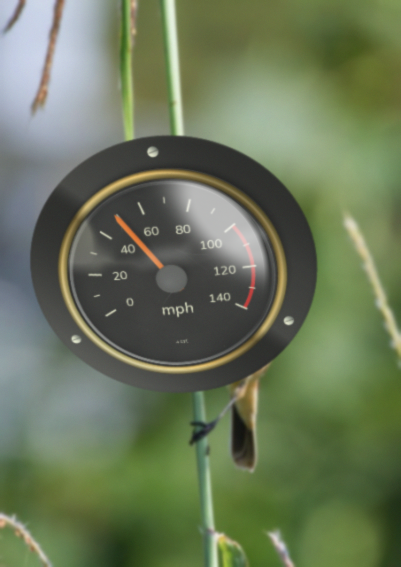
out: mph 50
